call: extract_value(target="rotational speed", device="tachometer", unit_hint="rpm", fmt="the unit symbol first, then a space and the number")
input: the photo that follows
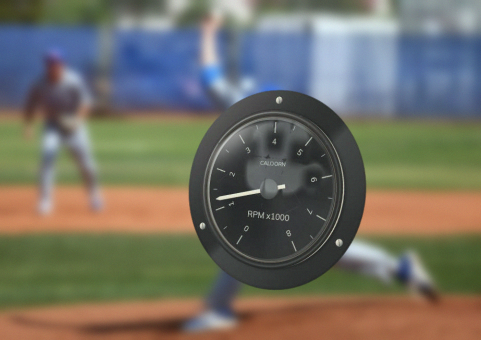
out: rpm 1250
